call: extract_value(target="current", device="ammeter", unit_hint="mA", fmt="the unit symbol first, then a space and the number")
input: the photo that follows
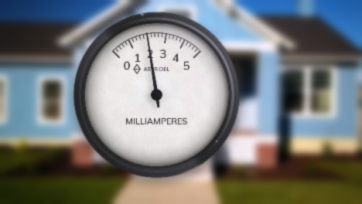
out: mA 2
